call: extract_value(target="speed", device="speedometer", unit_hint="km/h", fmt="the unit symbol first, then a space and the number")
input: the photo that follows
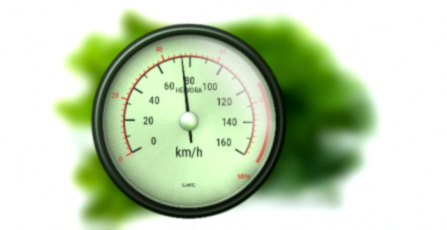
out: km/h 75
